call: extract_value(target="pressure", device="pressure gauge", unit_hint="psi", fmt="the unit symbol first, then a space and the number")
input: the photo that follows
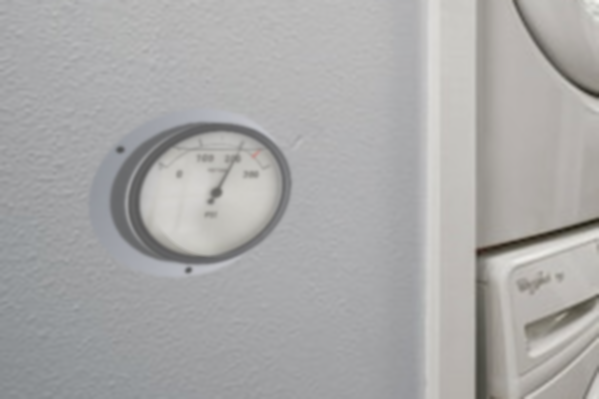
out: psi 200
